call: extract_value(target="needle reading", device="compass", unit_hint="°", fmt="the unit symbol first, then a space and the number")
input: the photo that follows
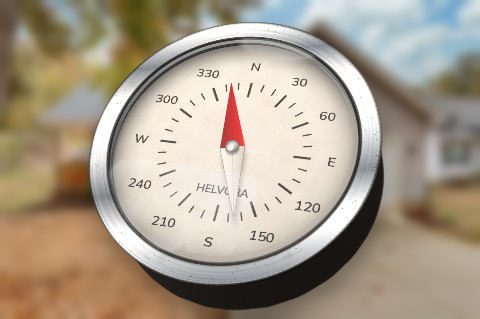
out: ° 345
